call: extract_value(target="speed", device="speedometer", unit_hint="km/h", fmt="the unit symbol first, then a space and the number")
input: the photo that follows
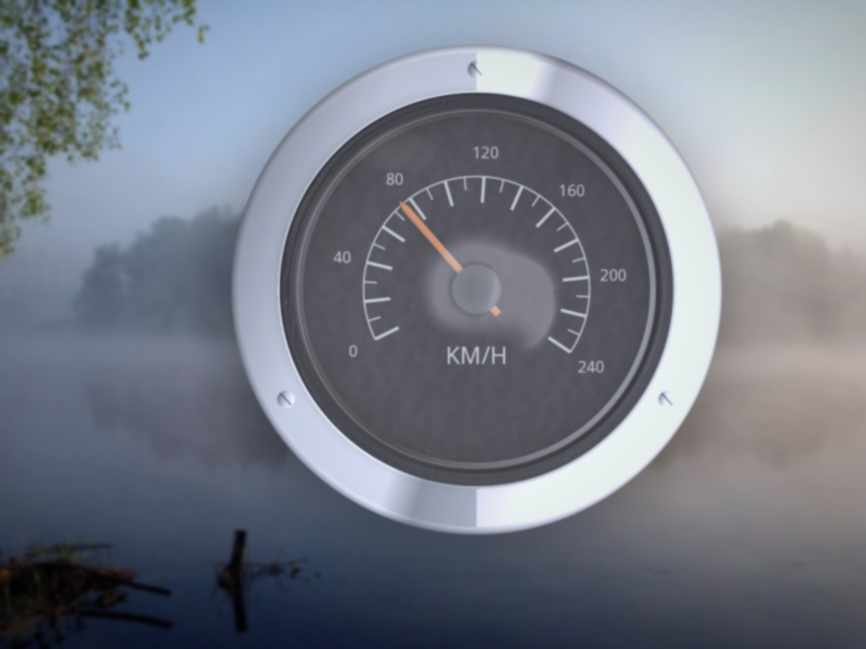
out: km/h 75
